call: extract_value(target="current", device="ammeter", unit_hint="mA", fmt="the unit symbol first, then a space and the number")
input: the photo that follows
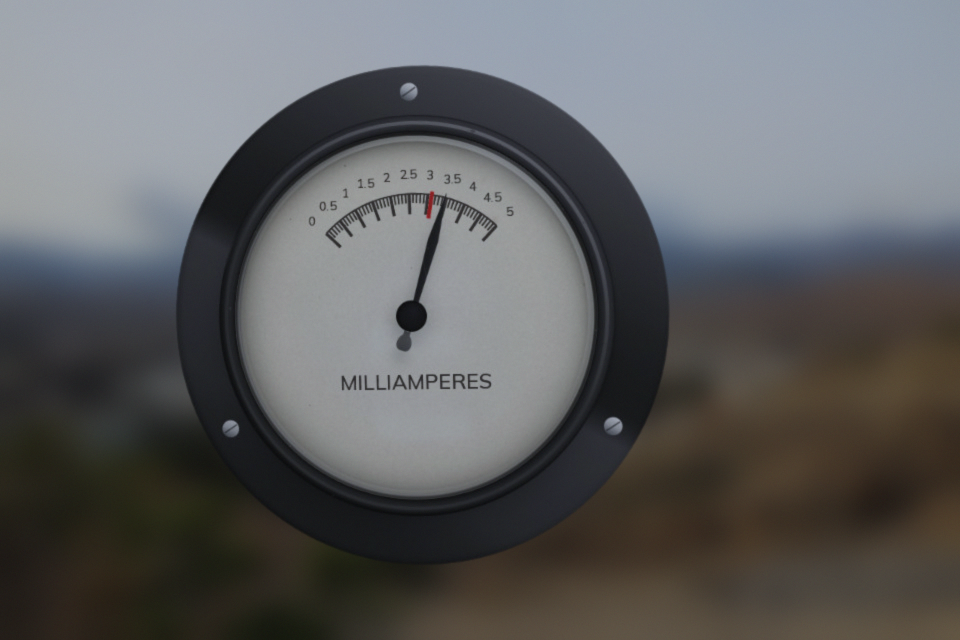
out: mA 3.5
